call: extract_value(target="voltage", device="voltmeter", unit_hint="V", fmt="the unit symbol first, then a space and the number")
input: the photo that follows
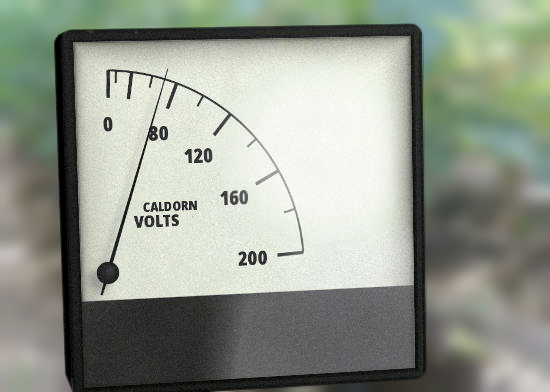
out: V 70
